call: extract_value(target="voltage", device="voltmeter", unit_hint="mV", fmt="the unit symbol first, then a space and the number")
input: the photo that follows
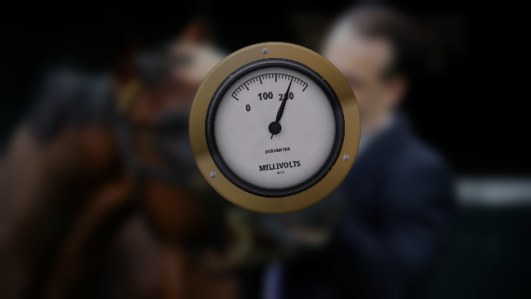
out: mV 200
